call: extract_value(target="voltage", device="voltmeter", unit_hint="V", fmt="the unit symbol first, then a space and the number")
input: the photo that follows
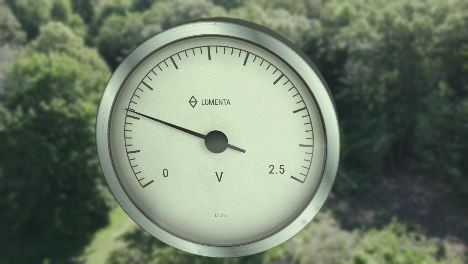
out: V 0.55
